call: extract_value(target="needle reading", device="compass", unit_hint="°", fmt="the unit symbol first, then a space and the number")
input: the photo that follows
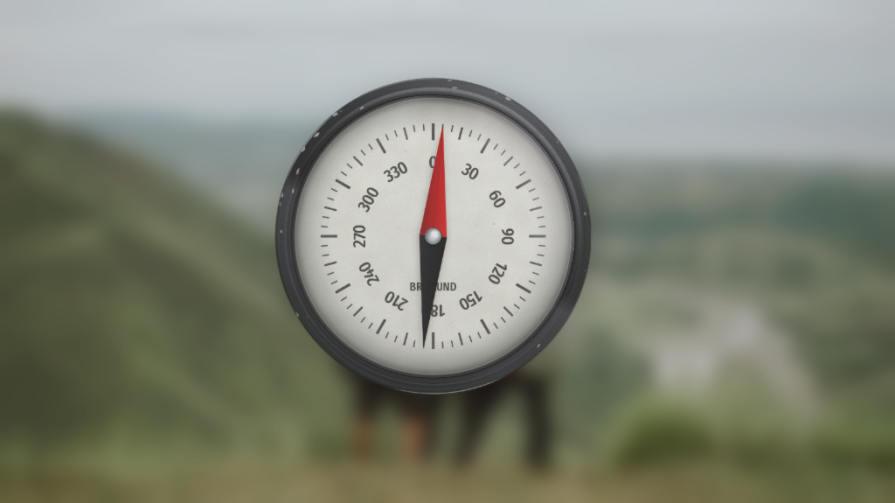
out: ° 5
